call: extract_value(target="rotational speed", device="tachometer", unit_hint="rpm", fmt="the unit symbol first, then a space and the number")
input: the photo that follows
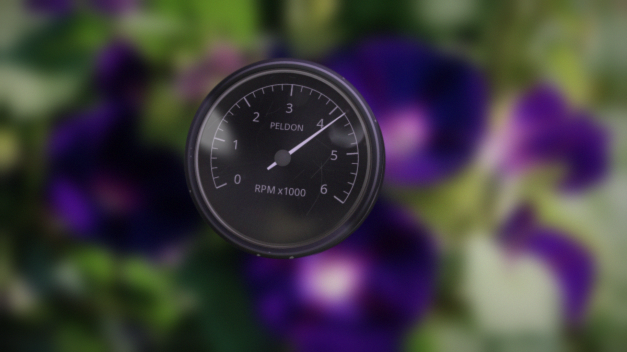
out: rpm 4200
